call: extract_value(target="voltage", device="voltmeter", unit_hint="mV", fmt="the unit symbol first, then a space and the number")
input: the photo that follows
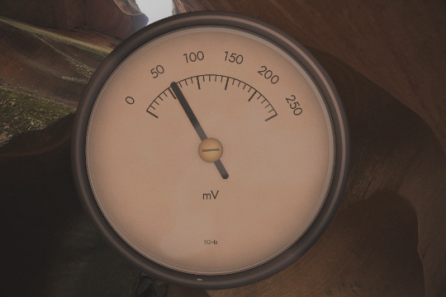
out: mV 60
